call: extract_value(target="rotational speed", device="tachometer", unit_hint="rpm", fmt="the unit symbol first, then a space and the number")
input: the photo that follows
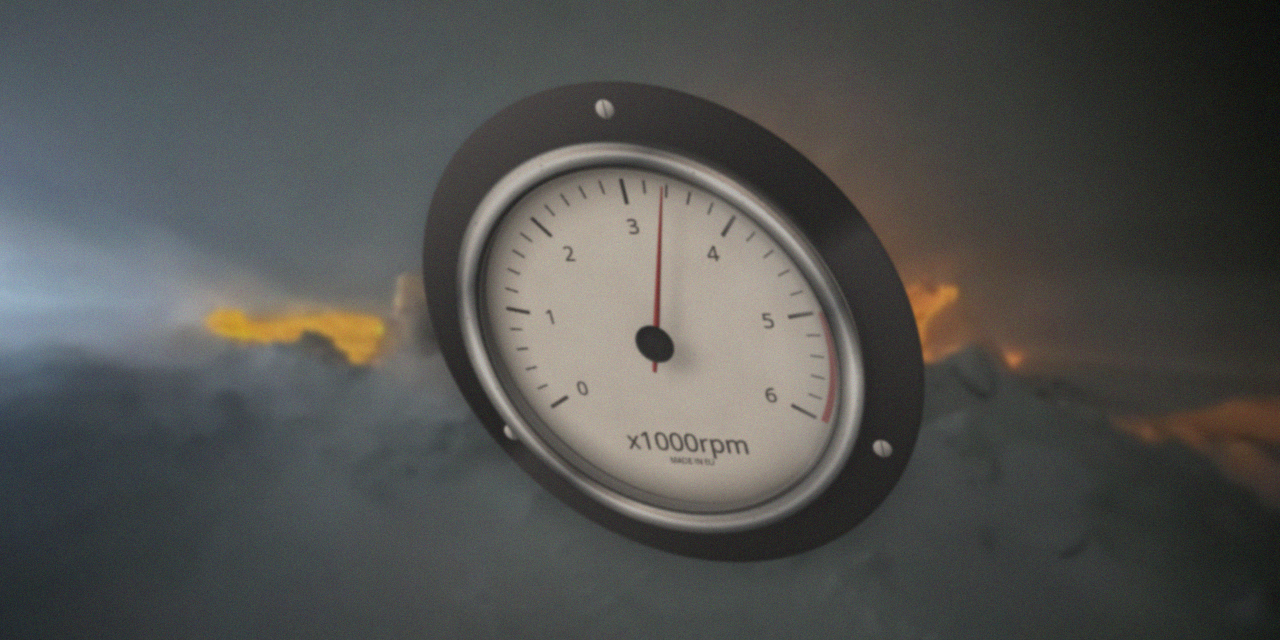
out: rpm 3400
